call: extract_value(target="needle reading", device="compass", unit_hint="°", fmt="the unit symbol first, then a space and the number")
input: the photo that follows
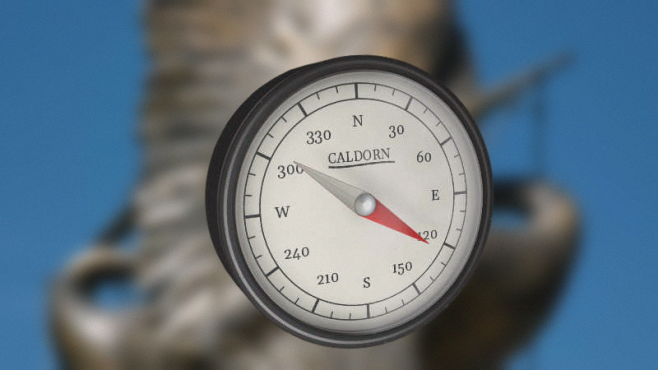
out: ° 125
